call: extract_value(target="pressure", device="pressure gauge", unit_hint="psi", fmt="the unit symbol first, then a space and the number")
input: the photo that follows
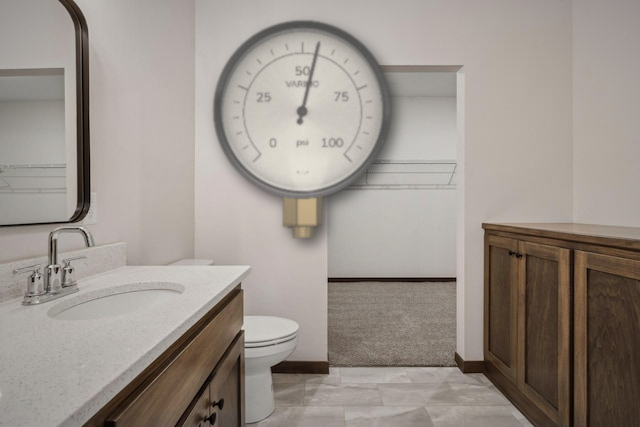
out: psi 55
